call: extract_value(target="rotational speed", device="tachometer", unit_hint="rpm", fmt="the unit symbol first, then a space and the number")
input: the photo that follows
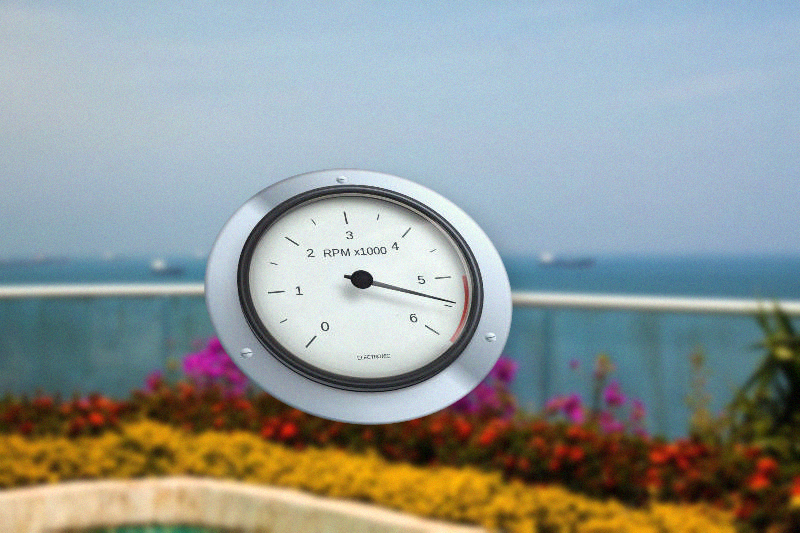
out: rpm 5500
